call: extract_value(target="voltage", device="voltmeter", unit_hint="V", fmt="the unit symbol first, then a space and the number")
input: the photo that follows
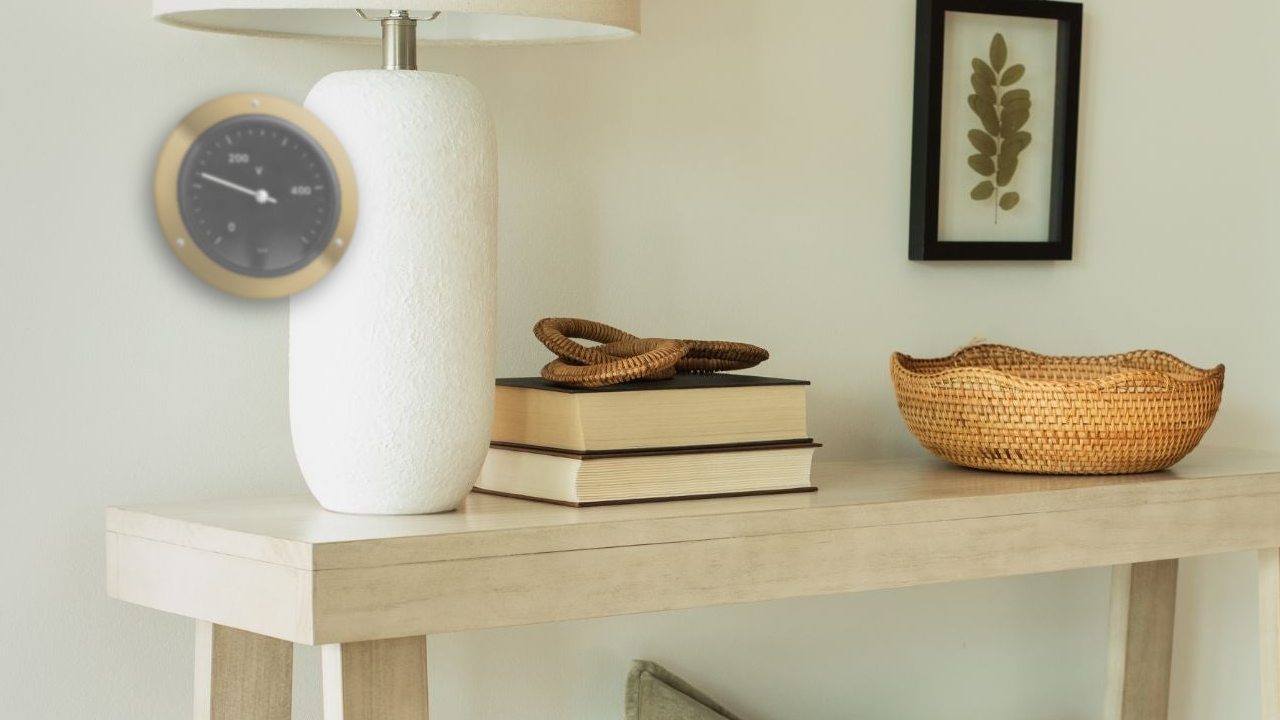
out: V 120
